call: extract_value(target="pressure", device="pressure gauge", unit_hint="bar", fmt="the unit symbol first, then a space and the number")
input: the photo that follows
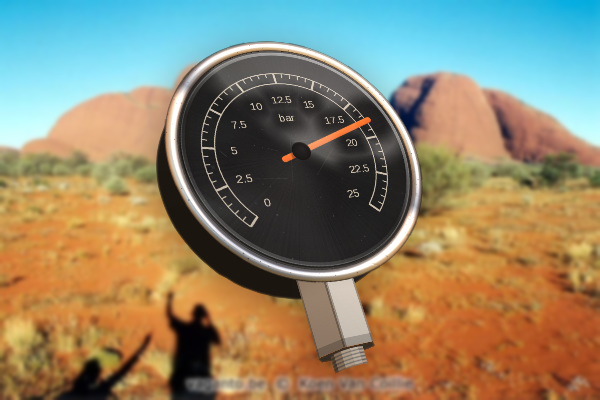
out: bar 19
